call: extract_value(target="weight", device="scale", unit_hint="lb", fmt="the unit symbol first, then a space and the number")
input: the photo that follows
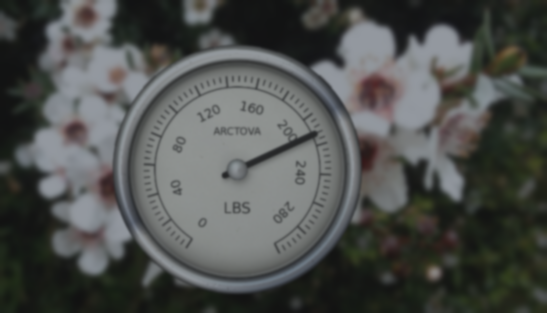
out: lb 212
